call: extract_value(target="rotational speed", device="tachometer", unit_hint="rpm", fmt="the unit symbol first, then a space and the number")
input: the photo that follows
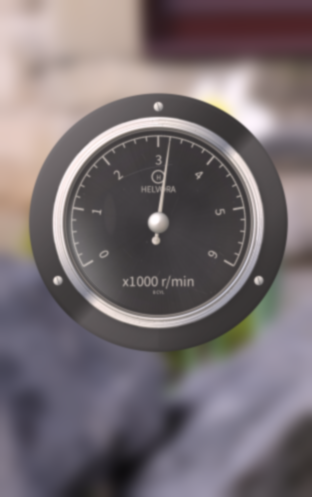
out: rpm 3200
